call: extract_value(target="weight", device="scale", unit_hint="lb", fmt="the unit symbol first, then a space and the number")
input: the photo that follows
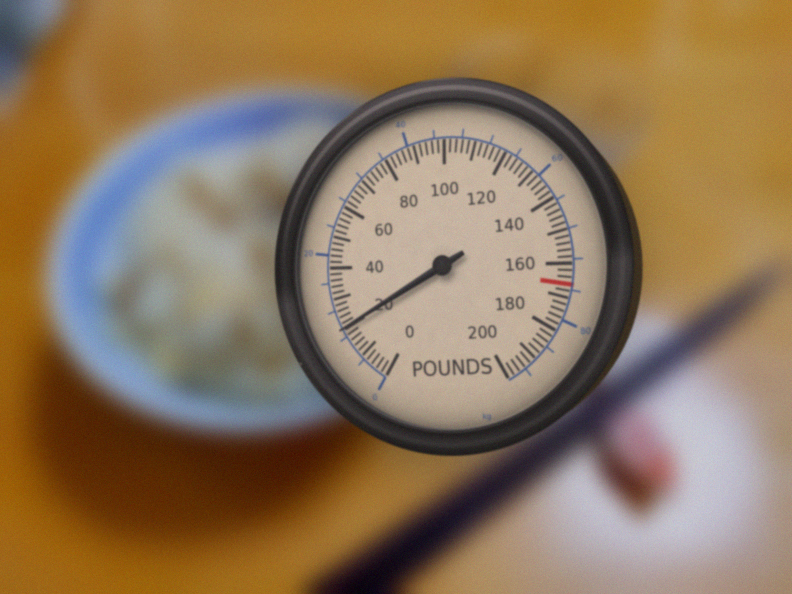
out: lb 20
